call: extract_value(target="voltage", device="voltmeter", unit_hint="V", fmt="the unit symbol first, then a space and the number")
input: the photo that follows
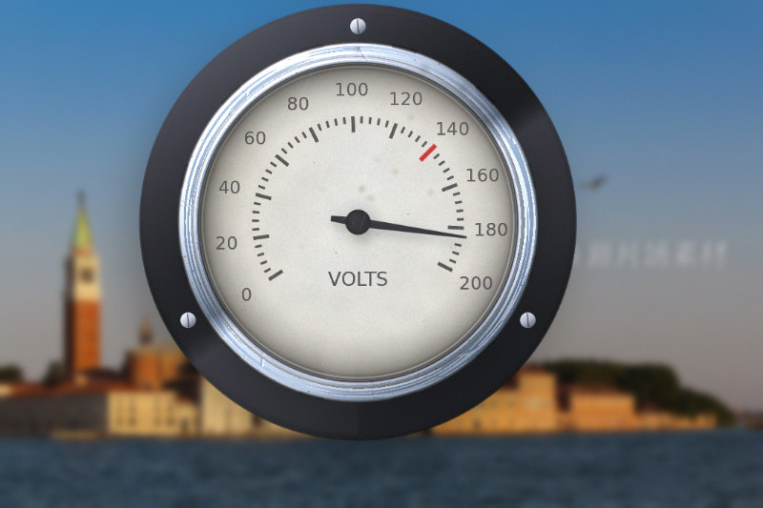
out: V 184
